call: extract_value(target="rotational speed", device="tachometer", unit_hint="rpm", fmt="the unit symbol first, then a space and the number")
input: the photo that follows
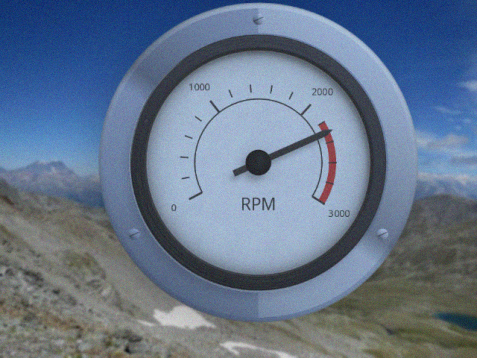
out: rpm 2300
